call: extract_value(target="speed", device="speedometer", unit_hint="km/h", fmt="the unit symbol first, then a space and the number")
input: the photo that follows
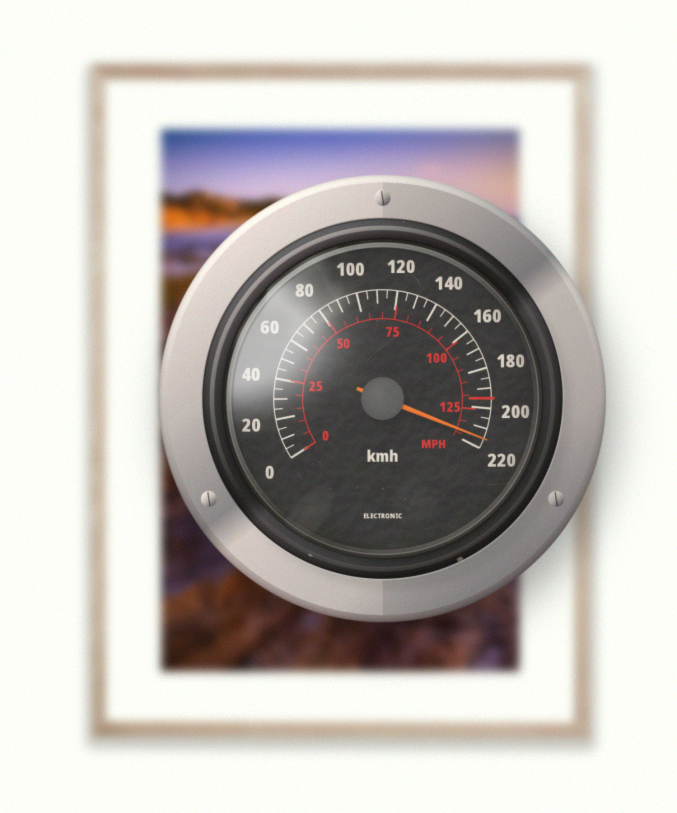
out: km/h 215
